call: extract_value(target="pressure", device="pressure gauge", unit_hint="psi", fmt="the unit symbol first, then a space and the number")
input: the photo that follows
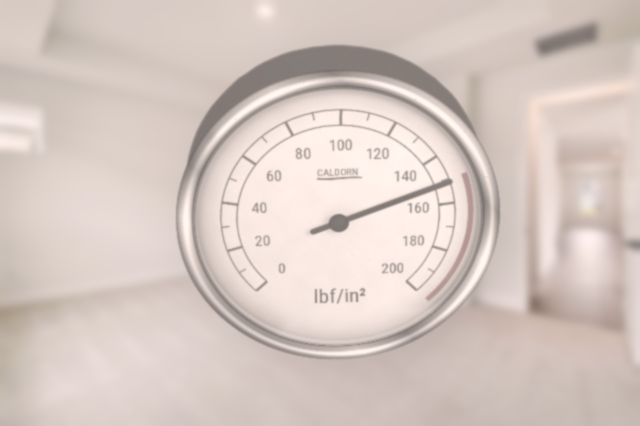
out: psi 150
